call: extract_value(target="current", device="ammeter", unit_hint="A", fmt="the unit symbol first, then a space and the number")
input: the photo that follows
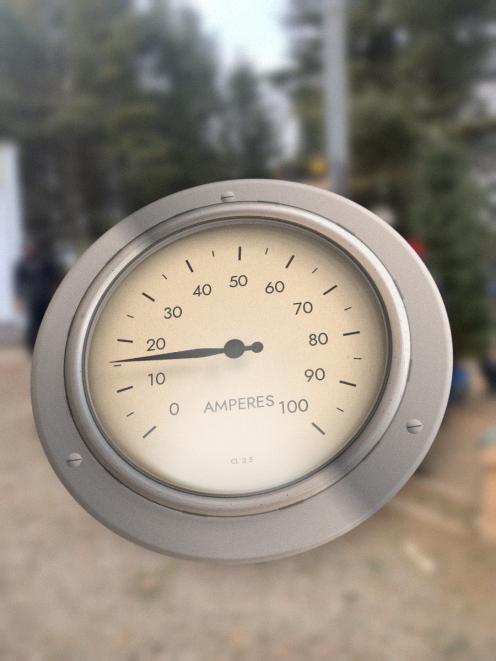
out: A 15
